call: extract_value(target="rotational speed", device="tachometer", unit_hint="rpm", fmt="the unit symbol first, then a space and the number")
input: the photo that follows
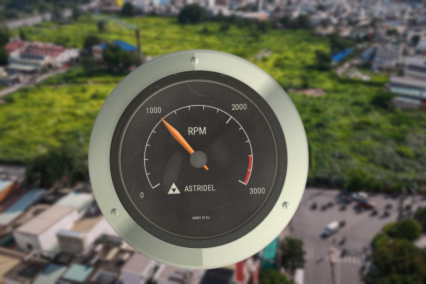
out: rpm 1000
